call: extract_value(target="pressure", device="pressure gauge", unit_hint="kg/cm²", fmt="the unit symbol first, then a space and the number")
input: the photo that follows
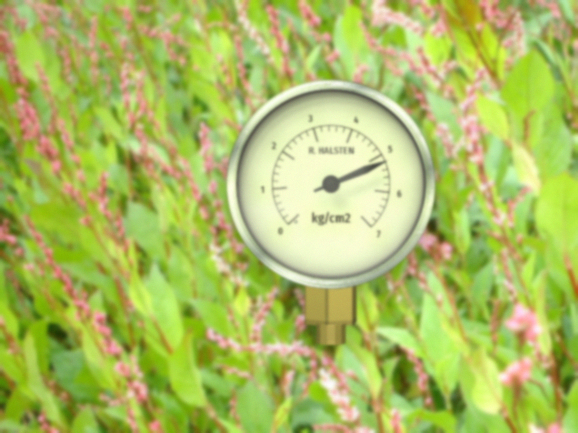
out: kg/cm² 5.2
